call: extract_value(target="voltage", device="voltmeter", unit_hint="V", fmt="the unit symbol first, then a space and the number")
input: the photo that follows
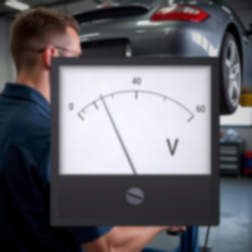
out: V 25
